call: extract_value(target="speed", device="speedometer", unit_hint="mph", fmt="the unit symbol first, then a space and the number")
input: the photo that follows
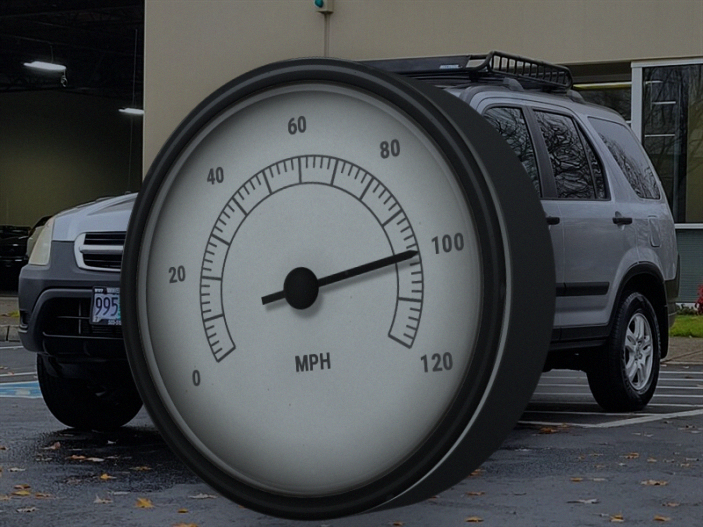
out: mph 100
